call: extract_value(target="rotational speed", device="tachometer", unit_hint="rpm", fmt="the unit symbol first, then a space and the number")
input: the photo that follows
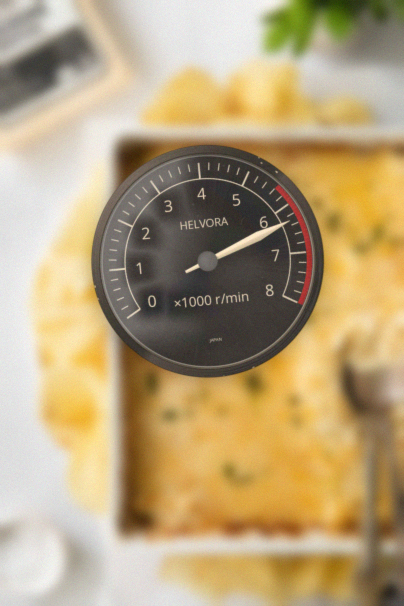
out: rpm 6300
